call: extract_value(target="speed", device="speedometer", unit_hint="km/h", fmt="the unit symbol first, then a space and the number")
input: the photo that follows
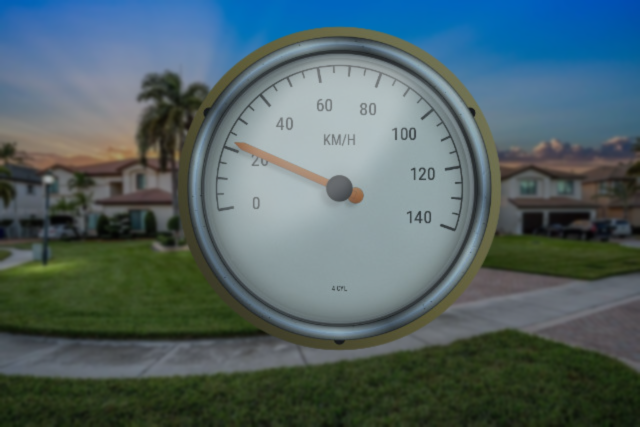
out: km/h 22.5
